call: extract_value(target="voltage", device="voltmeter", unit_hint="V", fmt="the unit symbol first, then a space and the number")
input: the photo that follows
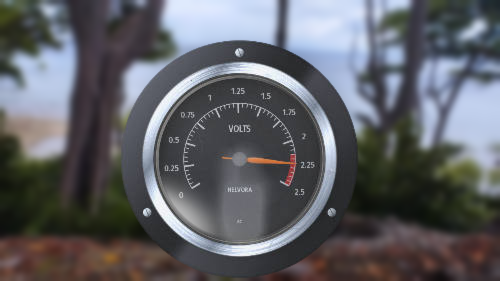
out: V 2.25
